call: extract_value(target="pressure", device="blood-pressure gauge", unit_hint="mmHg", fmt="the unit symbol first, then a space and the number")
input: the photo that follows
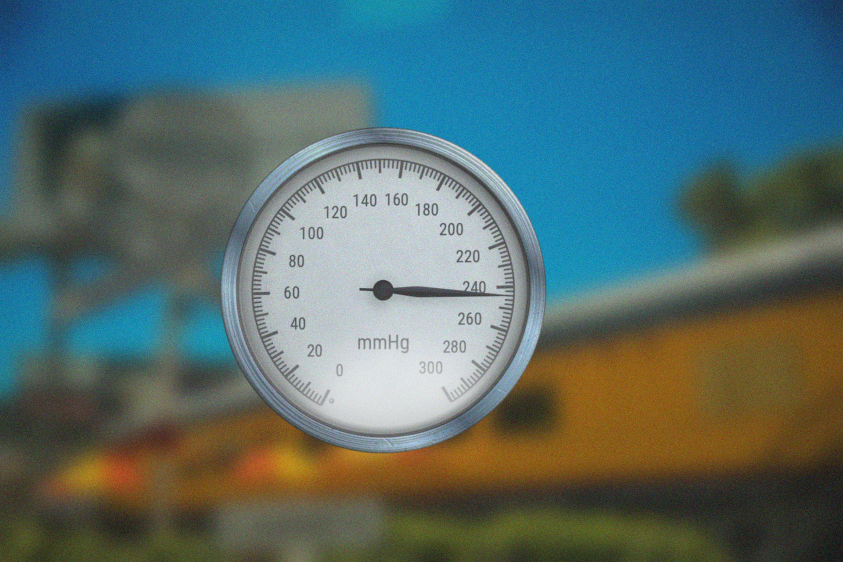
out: mmHg 244
